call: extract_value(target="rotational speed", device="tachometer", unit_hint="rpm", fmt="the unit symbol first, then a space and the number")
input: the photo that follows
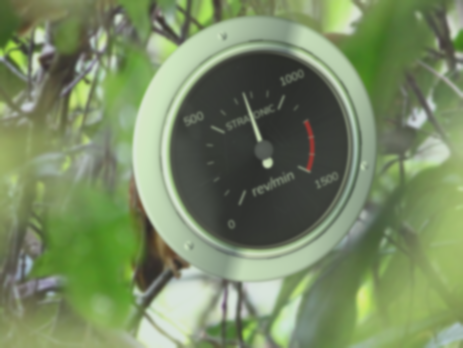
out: rpm 750
